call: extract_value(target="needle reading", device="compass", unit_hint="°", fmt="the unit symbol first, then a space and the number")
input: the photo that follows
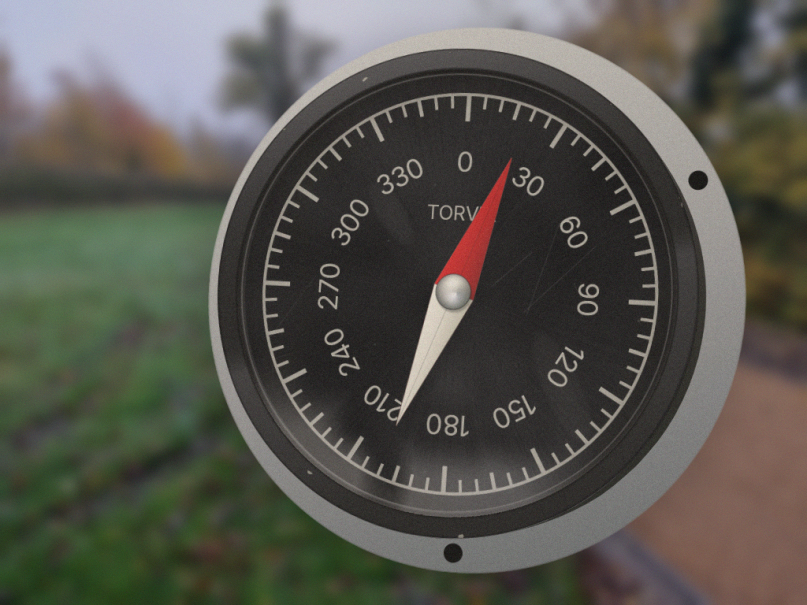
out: ° 20
